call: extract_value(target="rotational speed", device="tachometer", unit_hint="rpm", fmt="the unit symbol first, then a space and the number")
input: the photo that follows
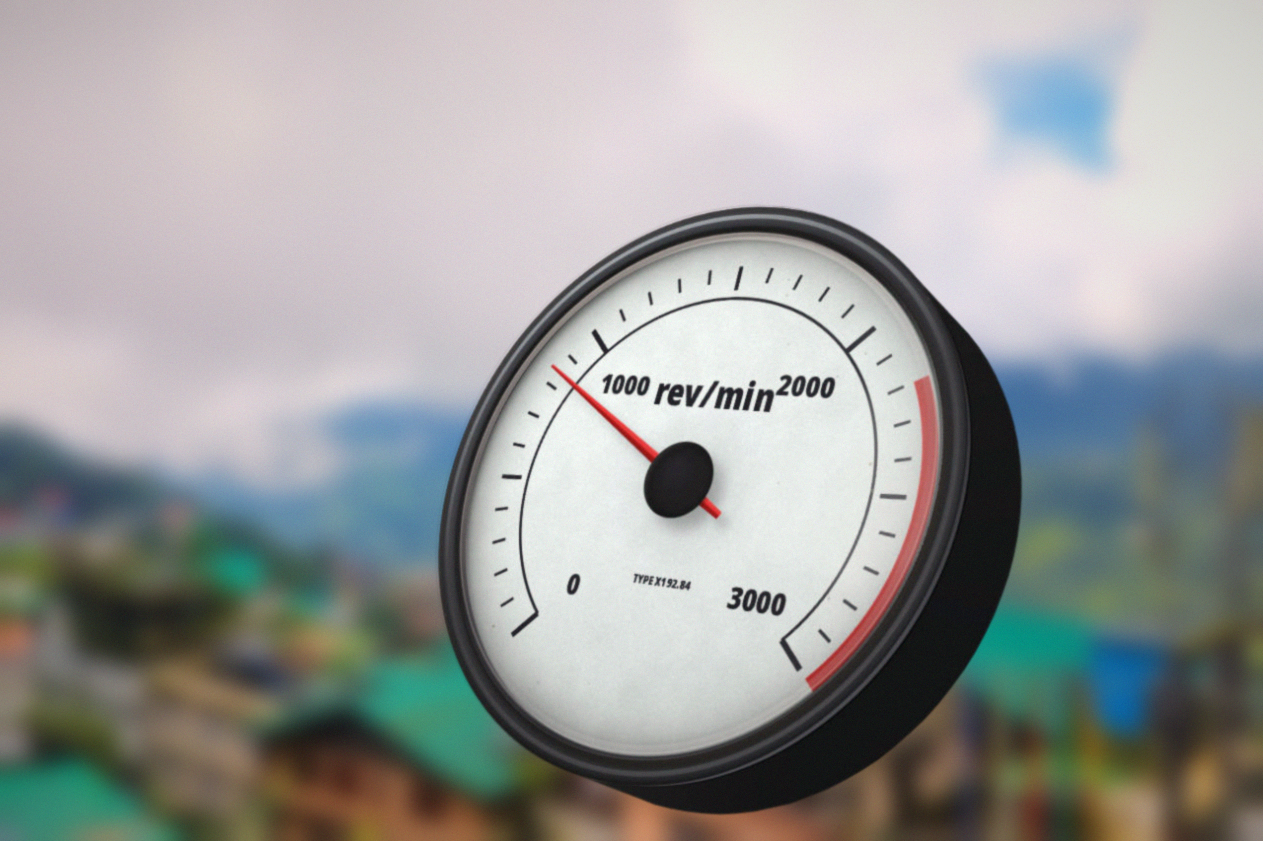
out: rpm 850
